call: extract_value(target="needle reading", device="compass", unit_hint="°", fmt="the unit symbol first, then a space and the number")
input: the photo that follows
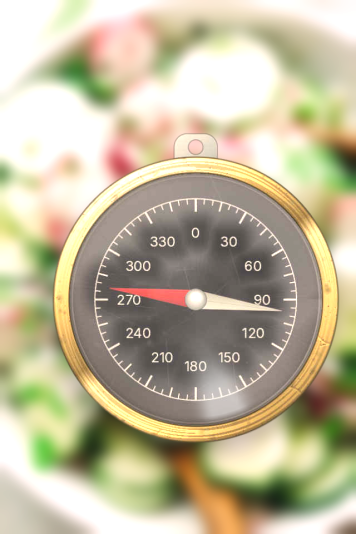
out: ° 277.5
